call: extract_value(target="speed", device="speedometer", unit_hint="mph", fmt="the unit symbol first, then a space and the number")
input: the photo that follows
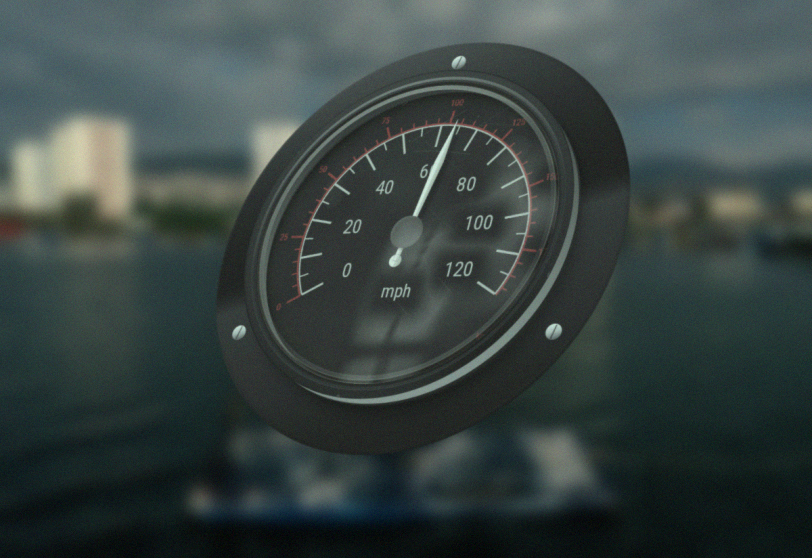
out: mph 65
